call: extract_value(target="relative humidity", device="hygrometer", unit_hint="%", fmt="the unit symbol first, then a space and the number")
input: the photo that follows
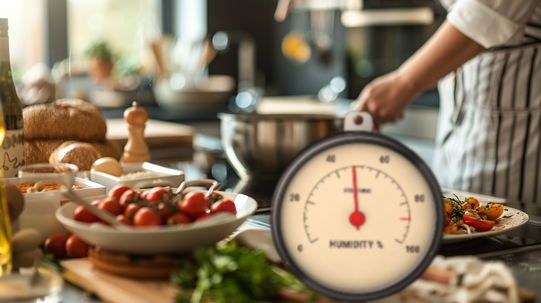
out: % 48
